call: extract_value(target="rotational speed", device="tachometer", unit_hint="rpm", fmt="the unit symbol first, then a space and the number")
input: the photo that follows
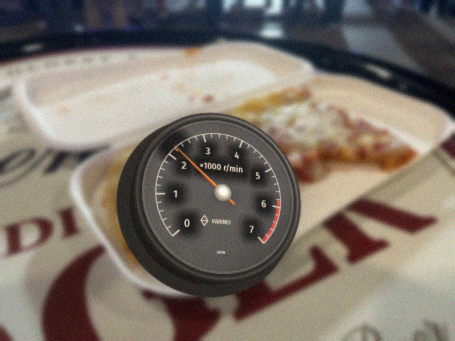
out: rpm 2200
